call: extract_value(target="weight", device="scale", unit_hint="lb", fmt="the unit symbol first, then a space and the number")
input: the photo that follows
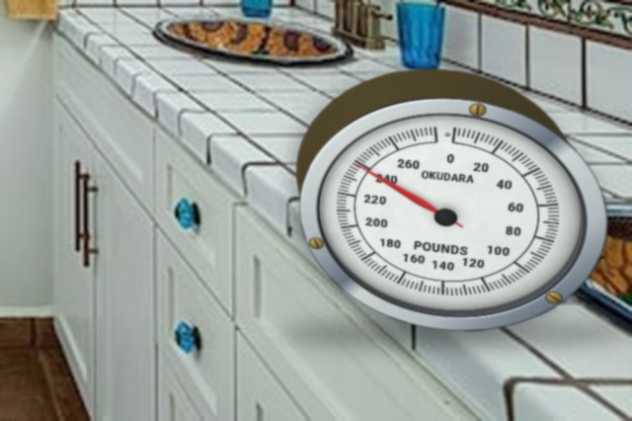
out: lb 240
